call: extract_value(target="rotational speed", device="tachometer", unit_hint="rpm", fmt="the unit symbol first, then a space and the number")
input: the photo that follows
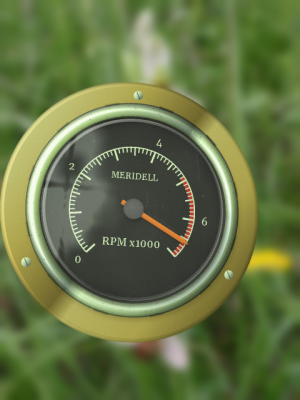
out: rpm 6600
